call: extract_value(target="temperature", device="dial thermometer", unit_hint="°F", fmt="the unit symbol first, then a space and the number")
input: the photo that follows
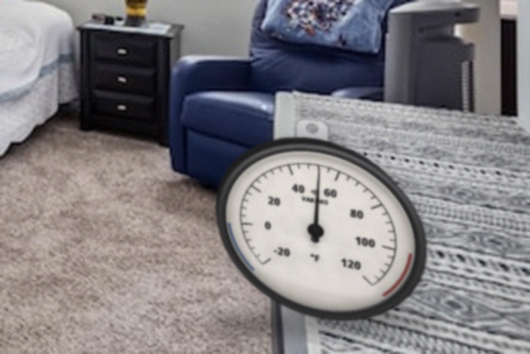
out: °F 52
